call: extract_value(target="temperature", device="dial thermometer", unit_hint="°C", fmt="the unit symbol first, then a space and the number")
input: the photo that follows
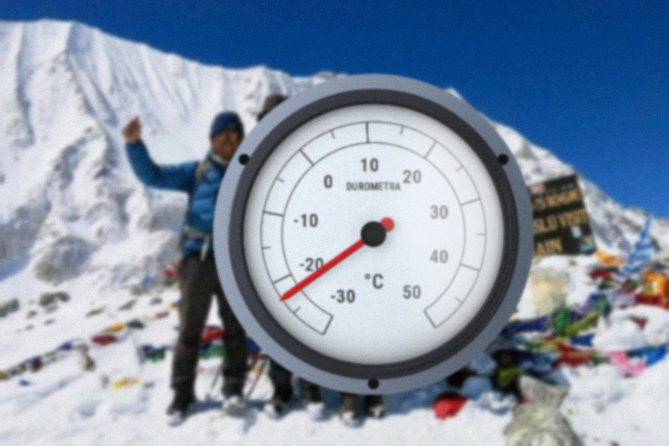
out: °C -22.5
